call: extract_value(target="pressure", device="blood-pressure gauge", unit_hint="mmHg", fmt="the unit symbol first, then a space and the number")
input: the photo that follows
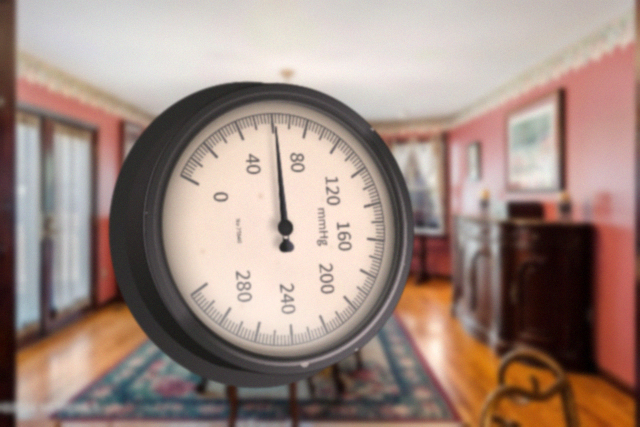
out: mmHg 60
